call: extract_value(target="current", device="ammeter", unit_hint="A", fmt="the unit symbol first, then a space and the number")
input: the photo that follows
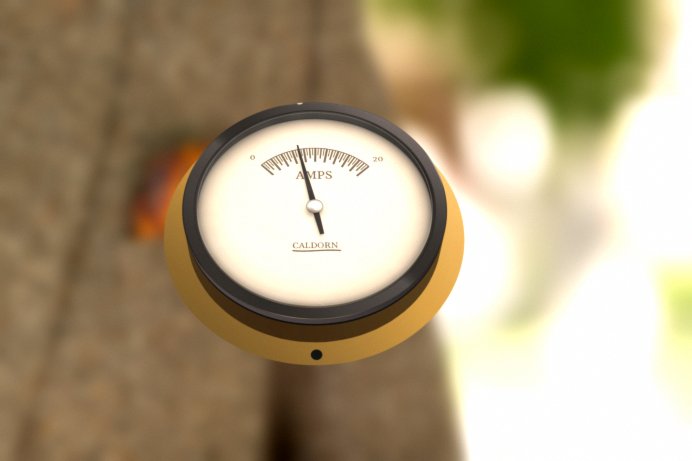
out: A 7
